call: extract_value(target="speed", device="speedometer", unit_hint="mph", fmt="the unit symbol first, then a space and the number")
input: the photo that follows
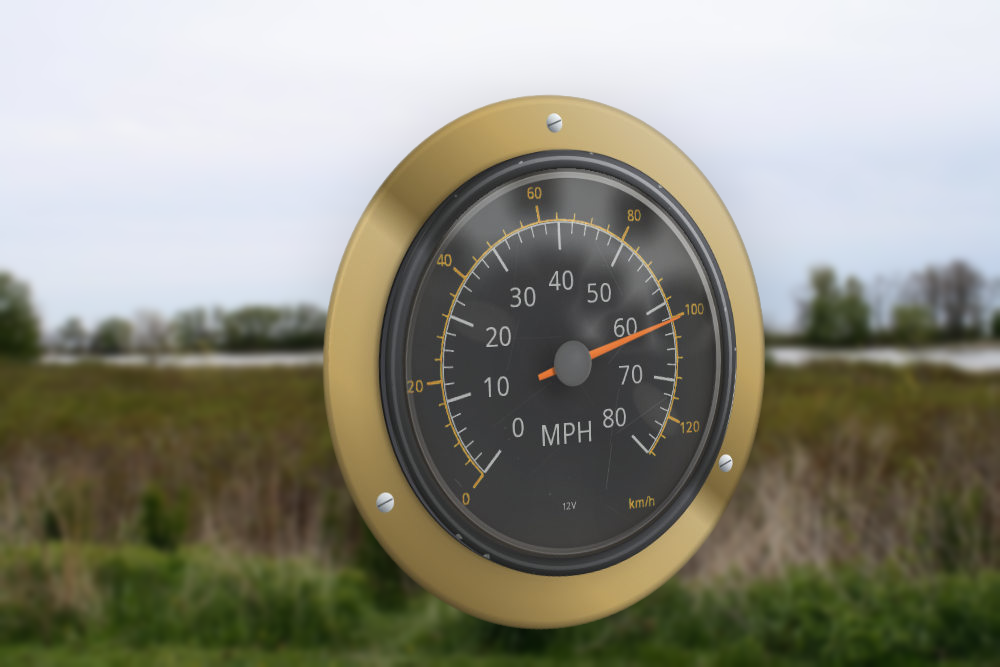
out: mph 62
